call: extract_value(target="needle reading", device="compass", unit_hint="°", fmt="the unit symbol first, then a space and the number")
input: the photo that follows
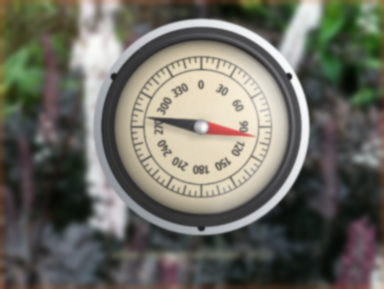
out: ° 100
